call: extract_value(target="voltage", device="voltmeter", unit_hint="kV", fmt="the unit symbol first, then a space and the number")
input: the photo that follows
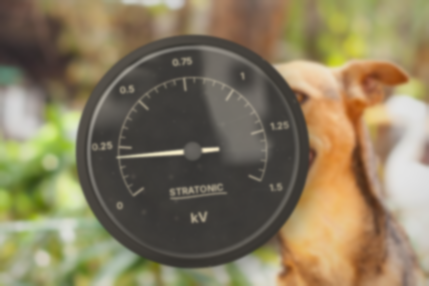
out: kV 0.2
